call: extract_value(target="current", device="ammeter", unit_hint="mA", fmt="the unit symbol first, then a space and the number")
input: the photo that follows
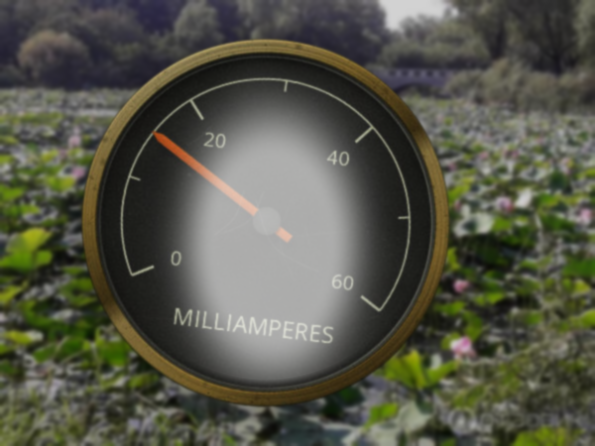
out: mA 15
